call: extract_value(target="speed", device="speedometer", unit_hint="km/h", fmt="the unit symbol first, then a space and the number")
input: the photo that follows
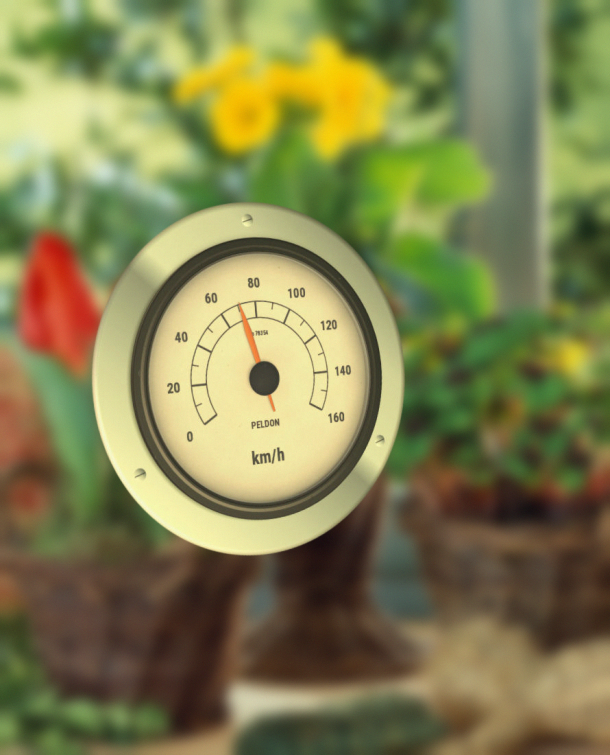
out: km/h 70
